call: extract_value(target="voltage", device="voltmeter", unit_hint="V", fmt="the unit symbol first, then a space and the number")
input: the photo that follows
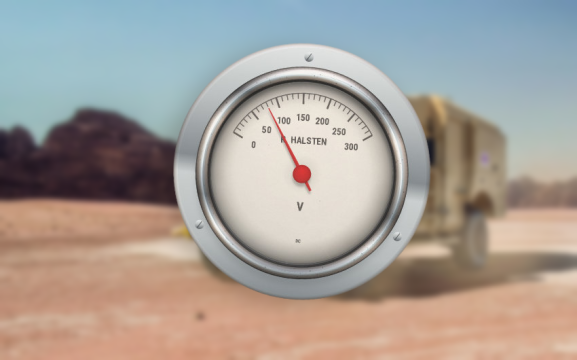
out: V 80
